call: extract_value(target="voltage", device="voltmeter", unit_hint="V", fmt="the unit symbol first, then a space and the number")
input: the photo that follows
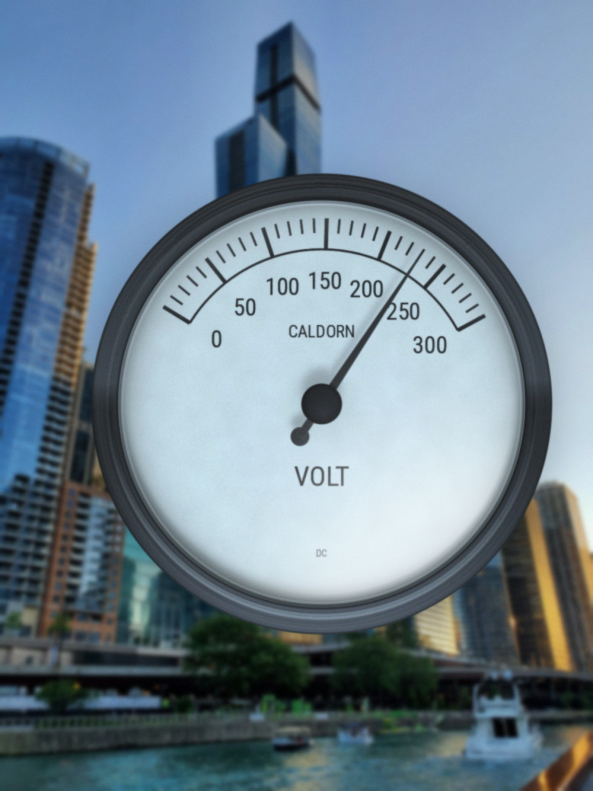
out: V 230
